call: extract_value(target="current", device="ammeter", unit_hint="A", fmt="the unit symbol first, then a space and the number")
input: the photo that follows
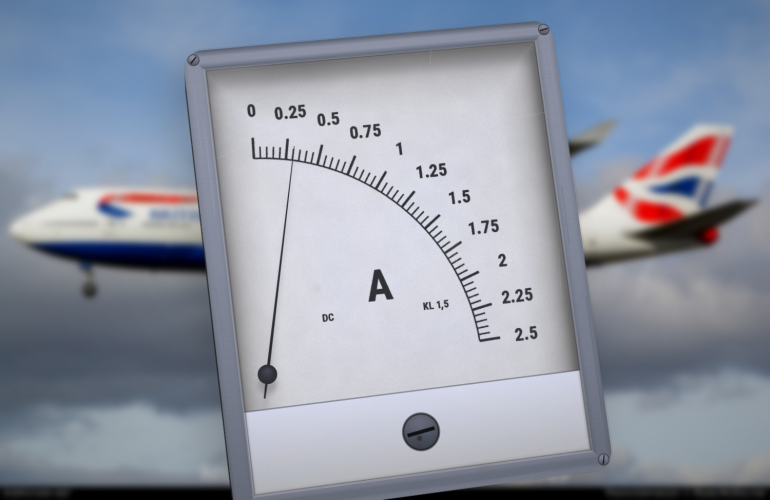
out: A 0.3
